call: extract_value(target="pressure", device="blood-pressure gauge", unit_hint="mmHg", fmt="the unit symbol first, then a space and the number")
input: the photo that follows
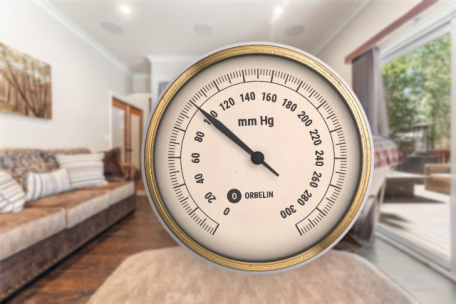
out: mmHg 100
